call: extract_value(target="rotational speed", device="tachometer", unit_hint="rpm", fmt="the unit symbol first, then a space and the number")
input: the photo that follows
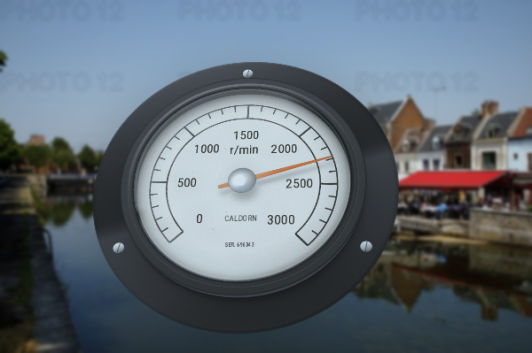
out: rpm 2300
